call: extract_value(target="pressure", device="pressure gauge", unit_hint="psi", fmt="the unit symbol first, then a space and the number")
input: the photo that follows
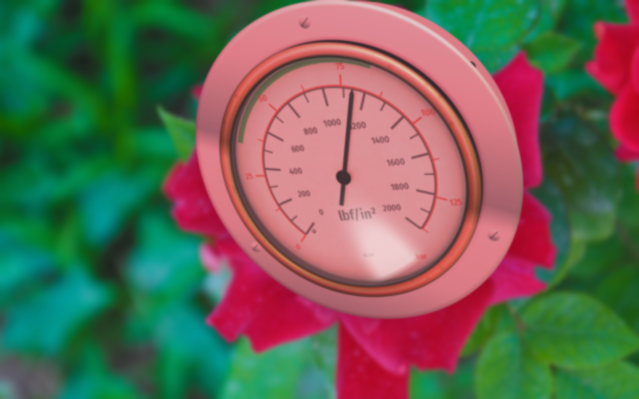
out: psi 1150
